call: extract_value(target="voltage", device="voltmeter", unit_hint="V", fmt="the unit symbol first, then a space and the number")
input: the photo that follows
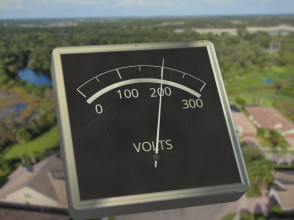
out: V 200
